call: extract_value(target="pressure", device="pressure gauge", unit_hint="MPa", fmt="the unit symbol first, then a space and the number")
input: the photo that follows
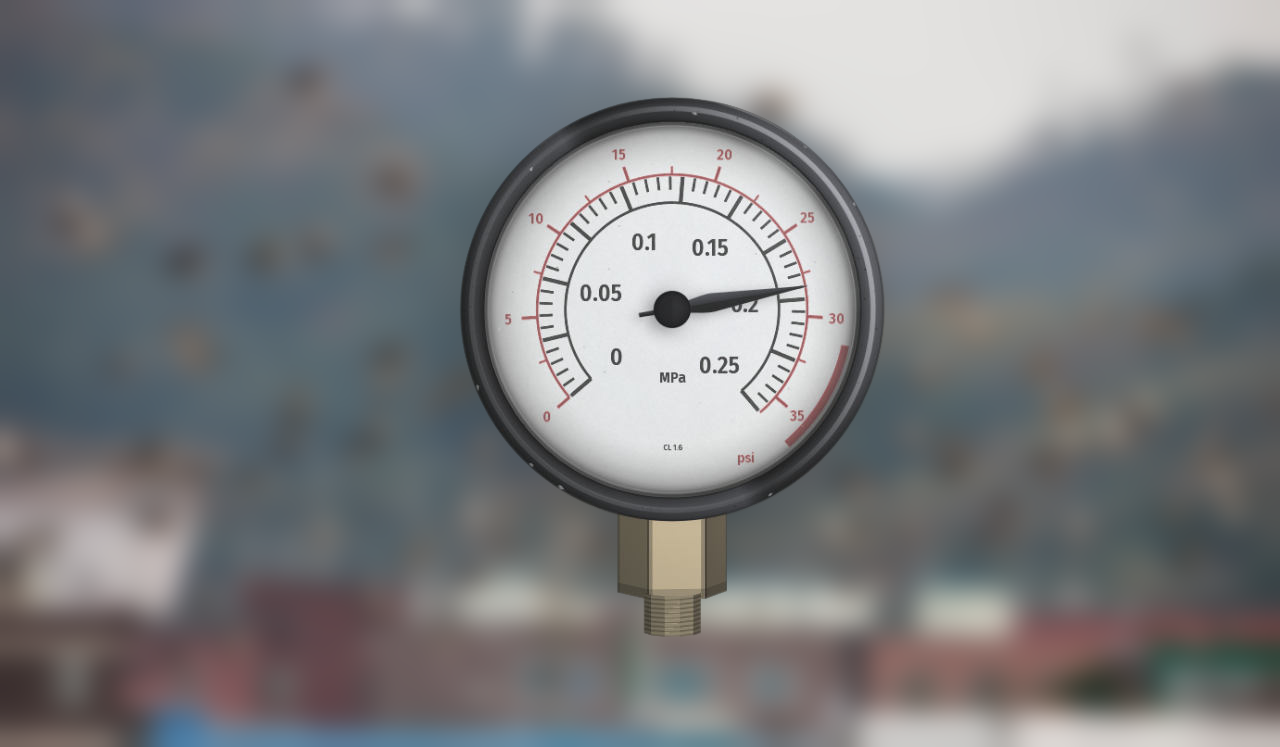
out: MPa 0.195
